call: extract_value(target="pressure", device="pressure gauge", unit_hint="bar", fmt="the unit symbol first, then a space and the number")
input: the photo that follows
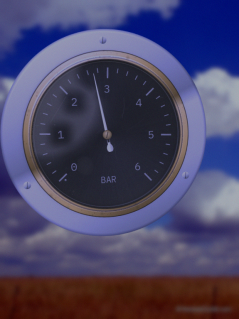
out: bar 2.7
